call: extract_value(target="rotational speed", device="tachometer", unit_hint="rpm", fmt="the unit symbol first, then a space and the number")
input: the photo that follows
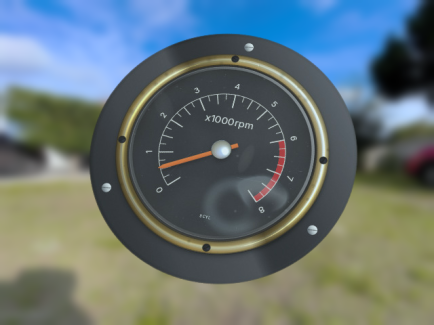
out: rpm 500
